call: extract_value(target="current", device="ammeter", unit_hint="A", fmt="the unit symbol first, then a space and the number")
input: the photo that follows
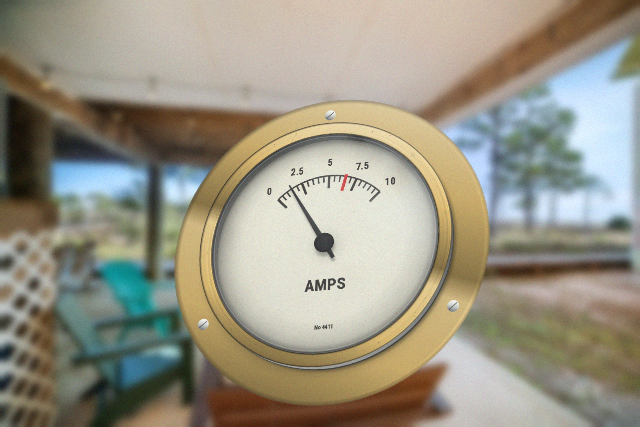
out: A 1.5
